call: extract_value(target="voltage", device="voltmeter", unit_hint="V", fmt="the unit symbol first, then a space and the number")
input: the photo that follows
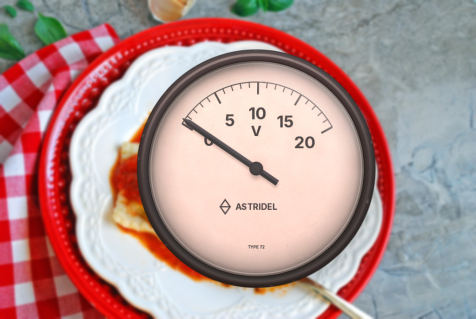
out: V 0.5
